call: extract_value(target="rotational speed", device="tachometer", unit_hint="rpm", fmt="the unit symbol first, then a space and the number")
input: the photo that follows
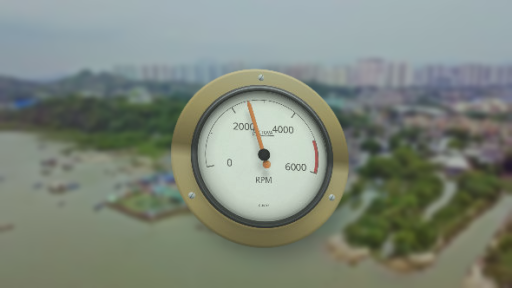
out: rpm 2500
